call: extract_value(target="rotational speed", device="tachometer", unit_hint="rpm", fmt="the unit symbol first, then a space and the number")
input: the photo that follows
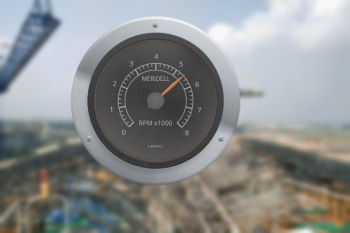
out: rpm 5400
